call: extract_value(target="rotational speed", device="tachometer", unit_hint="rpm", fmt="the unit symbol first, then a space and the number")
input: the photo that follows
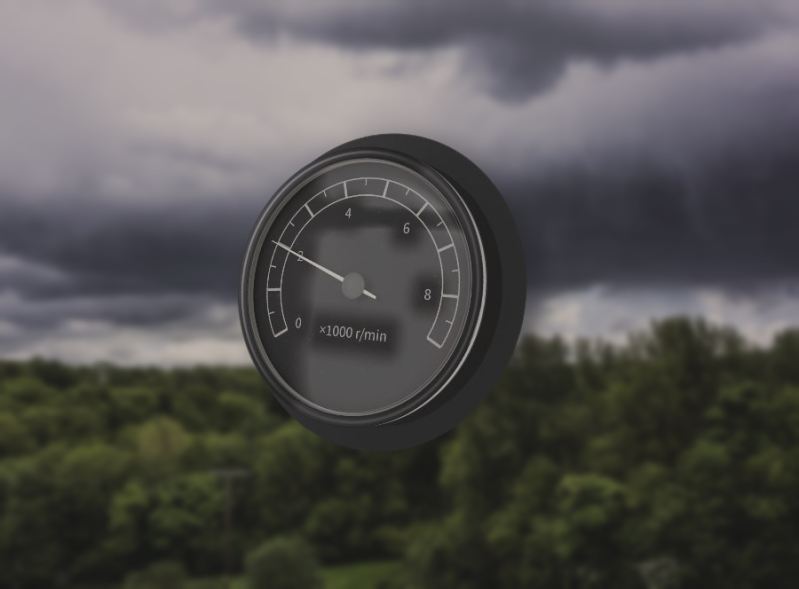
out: rpm 2000
